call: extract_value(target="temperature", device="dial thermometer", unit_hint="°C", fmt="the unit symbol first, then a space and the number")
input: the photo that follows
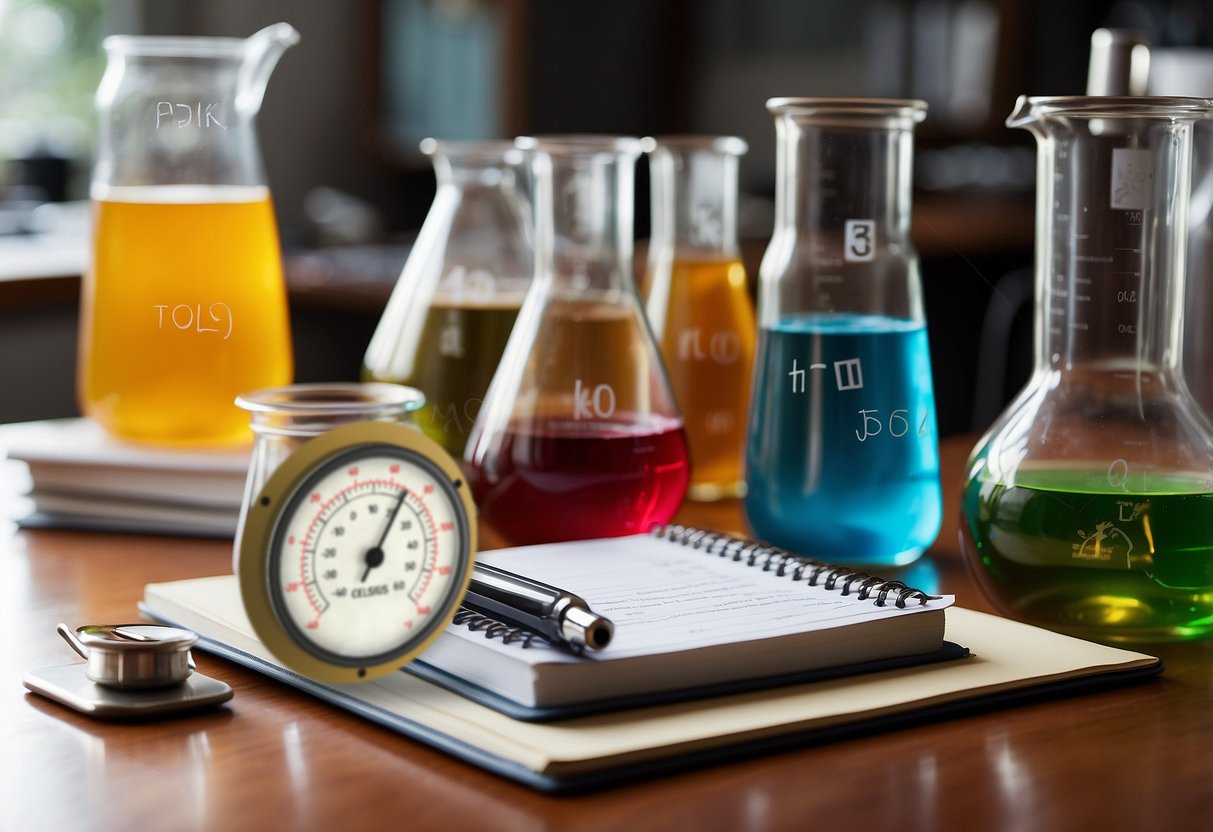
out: °C 20
